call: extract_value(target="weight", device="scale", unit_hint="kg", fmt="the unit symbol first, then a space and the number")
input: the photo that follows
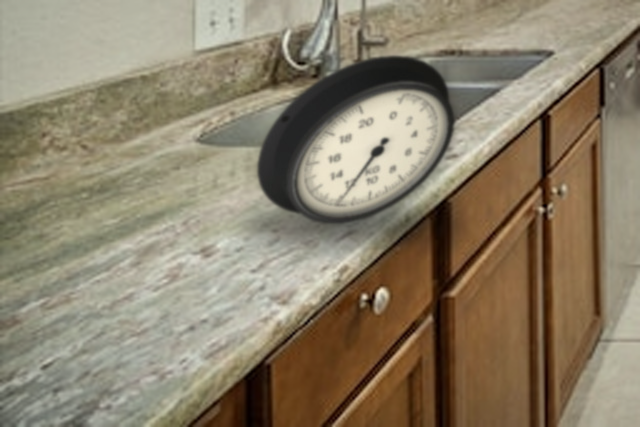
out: kg 12
